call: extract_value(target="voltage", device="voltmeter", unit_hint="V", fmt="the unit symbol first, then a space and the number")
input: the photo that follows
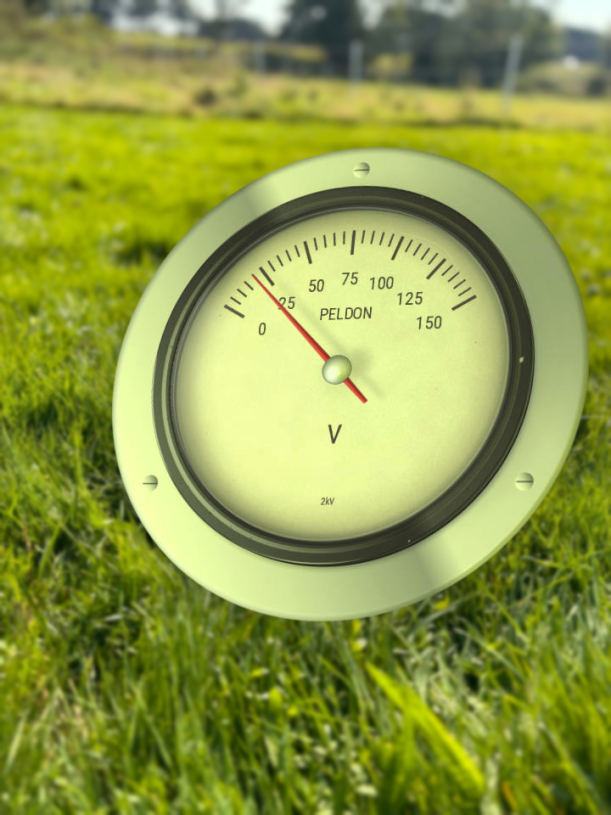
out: V 20
